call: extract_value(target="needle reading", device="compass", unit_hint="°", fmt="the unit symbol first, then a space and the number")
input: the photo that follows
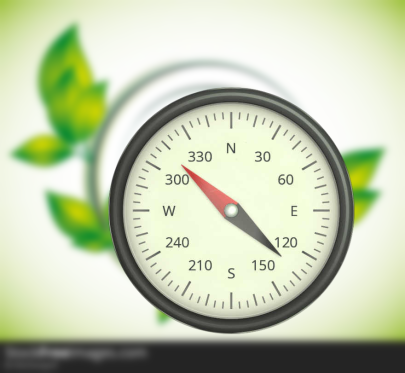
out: ° 312.5
